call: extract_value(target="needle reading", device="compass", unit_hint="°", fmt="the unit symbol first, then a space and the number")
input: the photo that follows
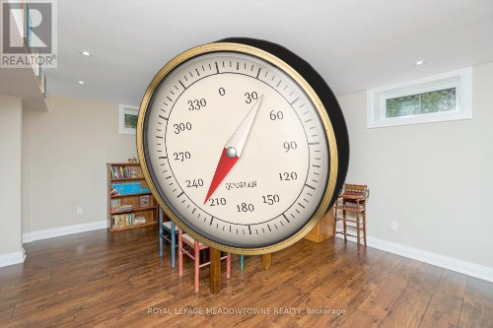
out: ° 220
